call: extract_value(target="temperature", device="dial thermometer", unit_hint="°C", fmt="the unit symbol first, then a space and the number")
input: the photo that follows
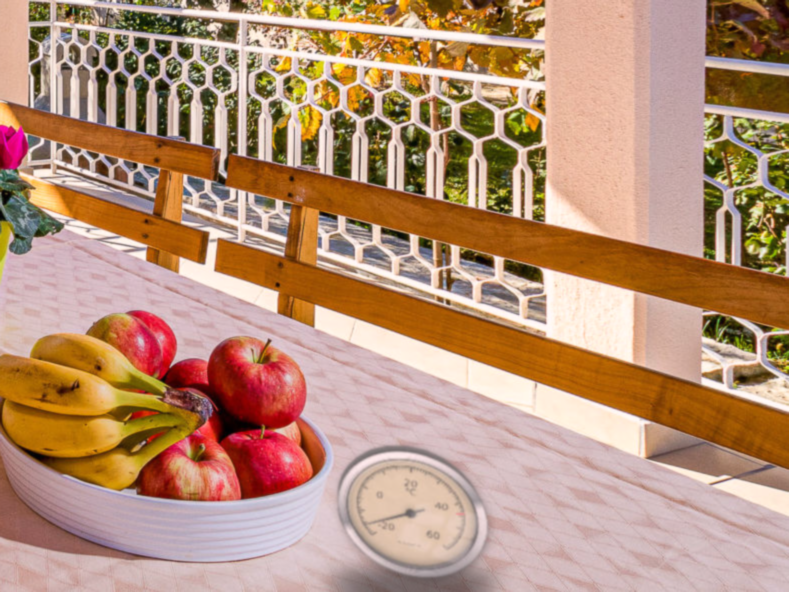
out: °C -15
